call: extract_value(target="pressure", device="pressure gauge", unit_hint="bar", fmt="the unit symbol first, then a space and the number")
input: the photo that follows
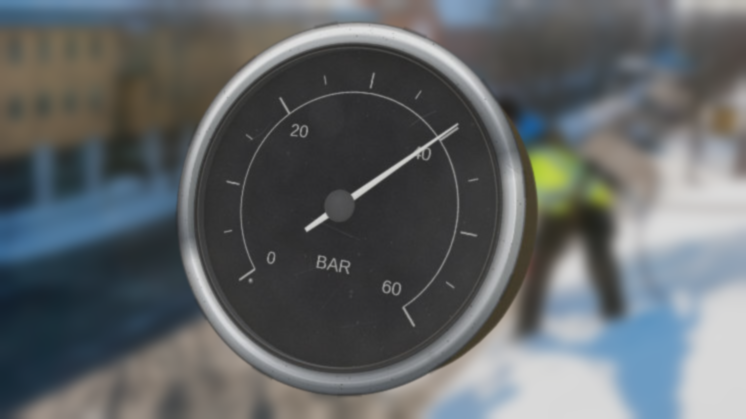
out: bar 40
